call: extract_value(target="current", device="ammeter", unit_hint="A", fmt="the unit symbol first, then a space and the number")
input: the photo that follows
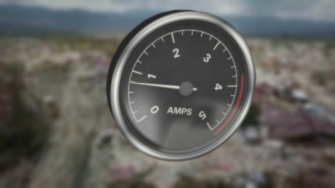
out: A 0.8
